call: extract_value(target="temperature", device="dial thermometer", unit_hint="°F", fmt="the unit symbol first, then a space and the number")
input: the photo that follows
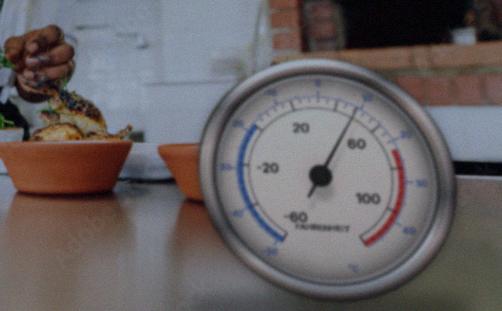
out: °F 48
